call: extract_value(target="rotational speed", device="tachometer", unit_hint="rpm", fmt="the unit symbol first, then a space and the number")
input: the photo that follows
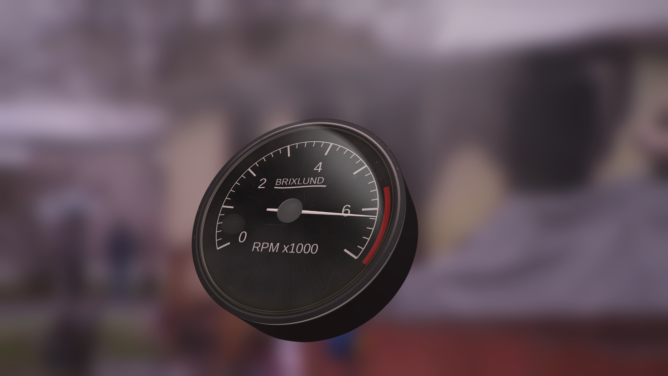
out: rpm 6200
